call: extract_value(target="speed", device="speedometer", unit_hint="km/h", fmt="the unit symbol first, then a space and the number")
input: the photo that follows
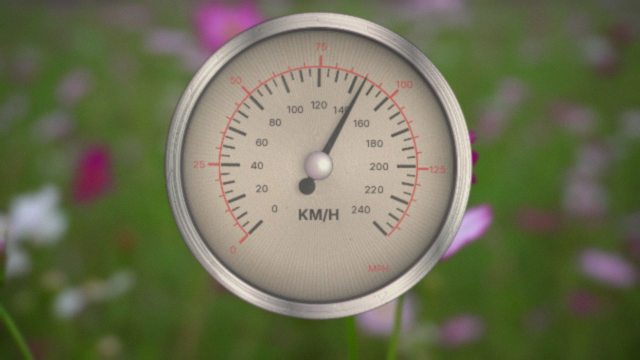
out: km/h 145
